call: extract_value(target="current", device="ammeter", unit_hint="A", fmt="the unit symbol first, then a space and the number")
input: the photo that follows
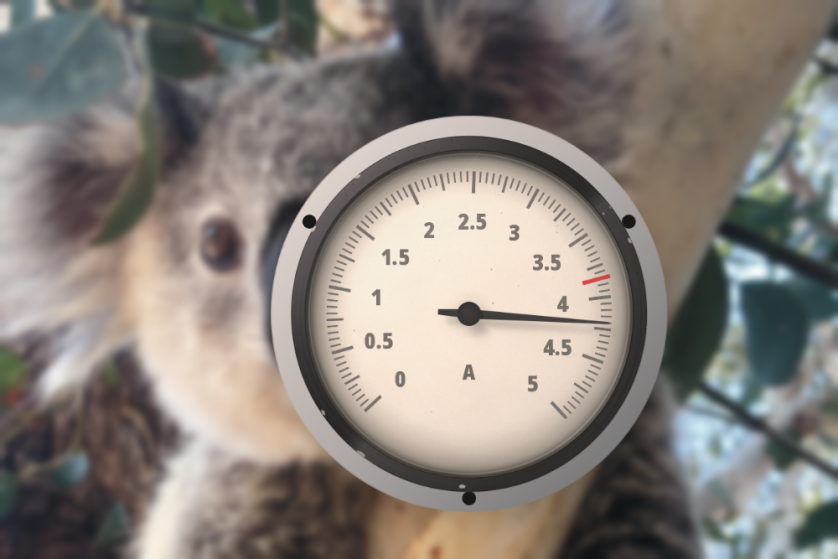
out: A 4.2
